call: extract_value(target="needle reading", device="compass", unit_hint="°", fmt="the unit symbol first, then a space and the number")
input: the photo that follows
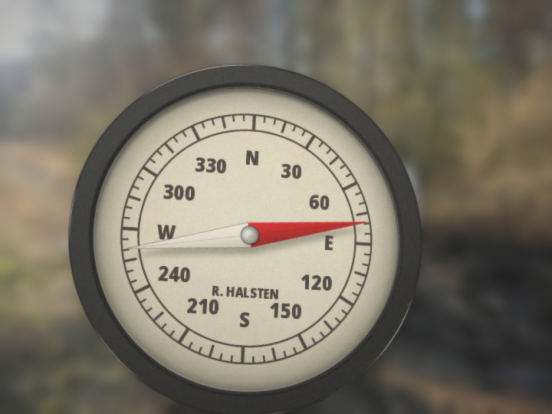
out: ° 80
